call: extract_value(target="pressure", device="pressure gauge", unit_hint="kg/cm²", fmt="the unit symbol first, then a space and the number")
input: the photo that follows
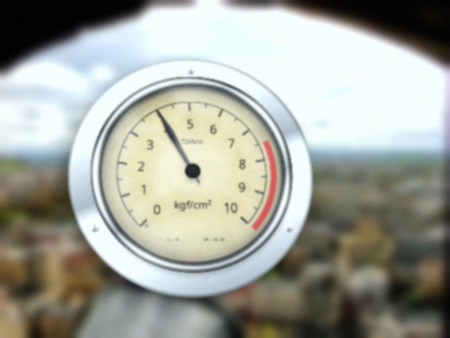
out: kg/cm² 4
